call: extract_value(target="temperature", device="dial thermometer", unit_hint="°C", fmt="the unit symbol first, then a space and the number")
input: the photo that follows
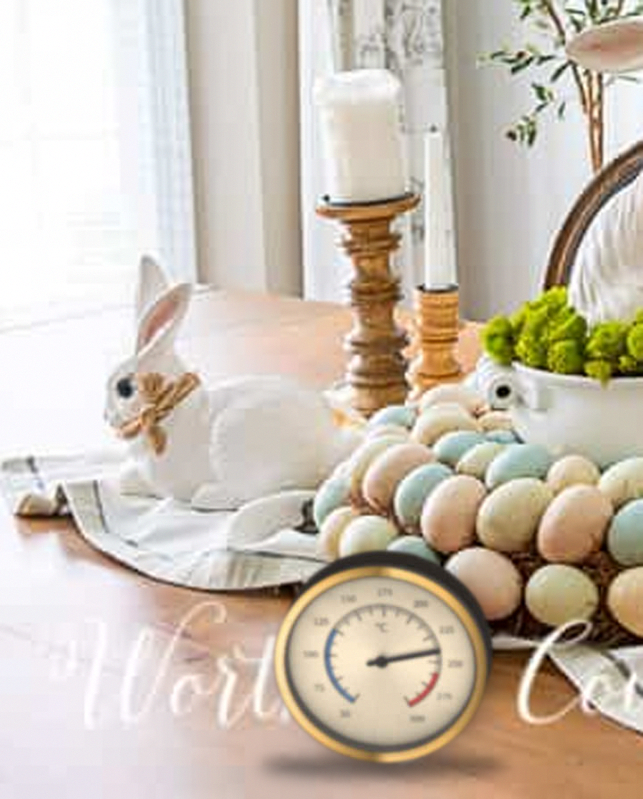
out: °C 237.5
